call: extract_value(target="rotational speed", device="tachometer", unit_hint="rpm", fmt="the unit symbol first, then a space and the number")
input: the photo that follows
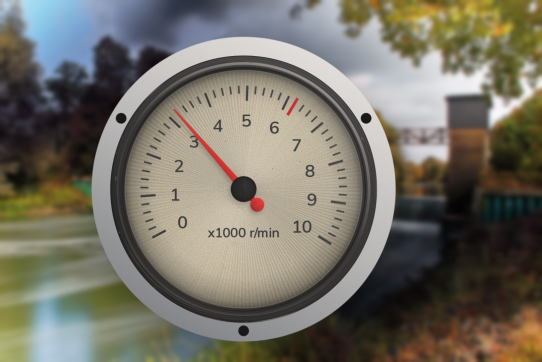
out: rpm 3200
